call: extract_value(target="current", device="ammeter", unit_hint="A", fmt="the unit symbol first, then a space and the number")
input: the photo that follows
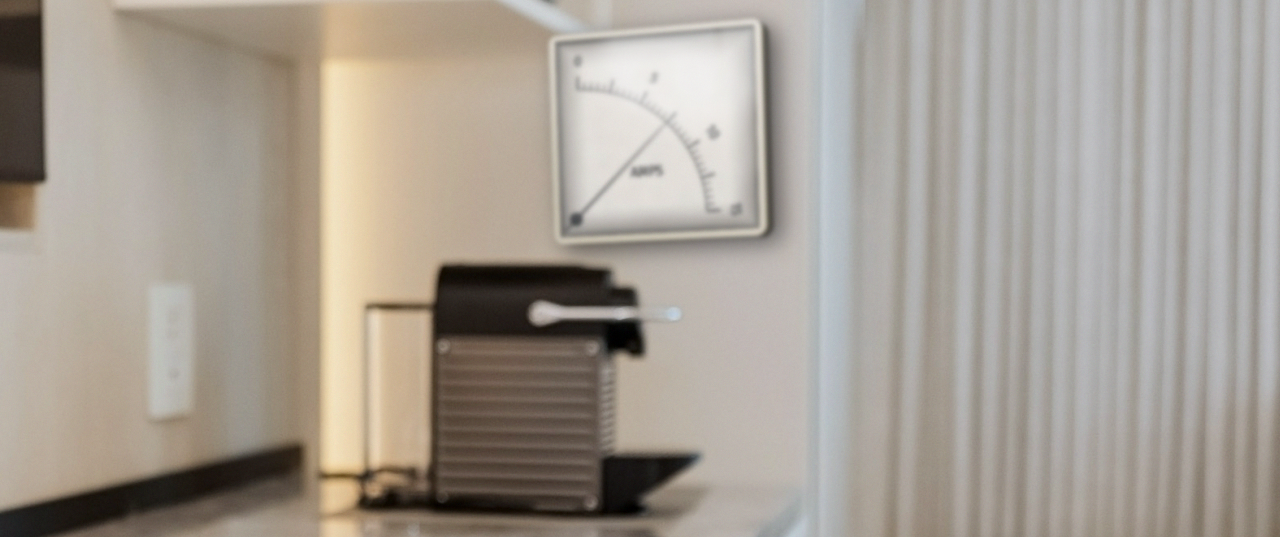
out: A 7.5
